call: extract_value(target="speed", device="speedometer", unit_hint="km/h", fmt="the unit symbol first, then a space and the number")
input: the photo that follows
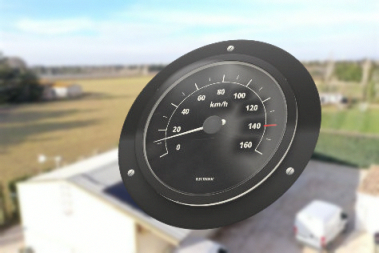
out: km/h 10
